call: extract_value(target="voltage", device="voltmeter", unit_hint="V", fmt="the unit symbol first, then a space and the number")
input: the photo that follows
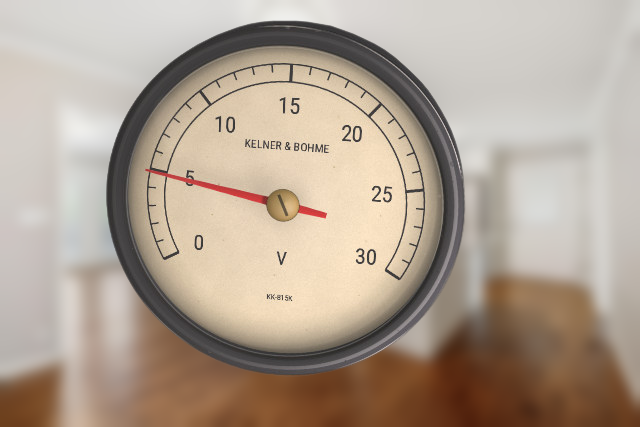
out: V 5
